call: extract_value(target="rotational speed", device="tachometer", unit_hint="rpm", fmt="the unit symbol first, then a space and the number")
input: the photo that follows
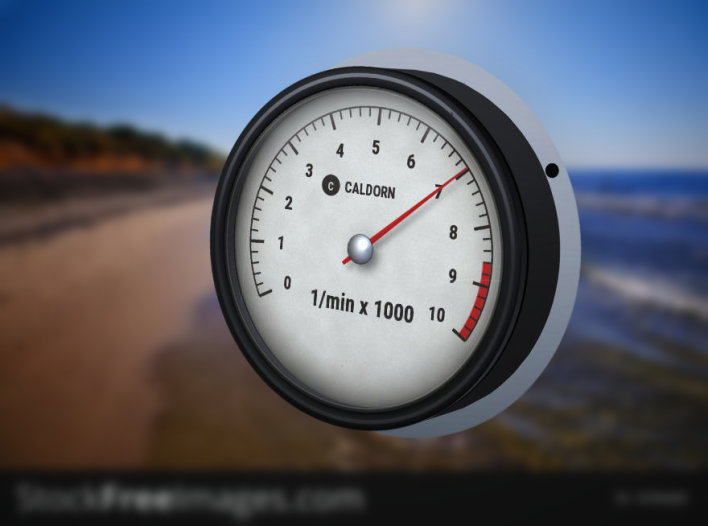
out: rpm 7000
